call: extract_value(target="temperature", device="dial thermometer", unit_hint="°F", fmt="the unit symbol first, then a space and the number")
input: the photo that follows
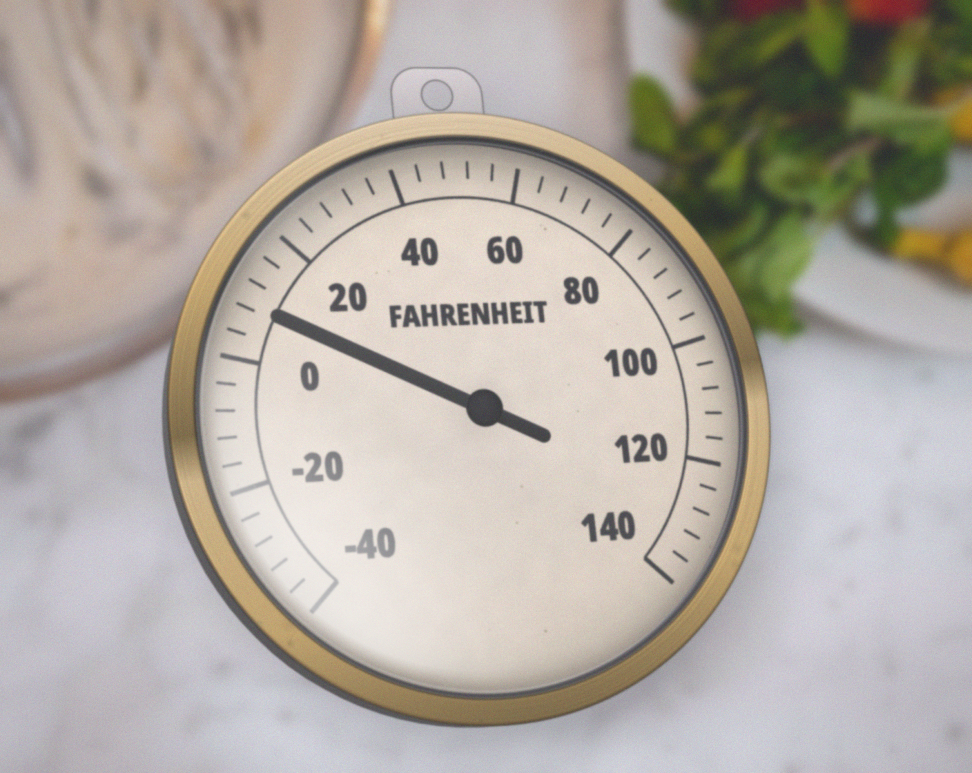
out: °F 8
